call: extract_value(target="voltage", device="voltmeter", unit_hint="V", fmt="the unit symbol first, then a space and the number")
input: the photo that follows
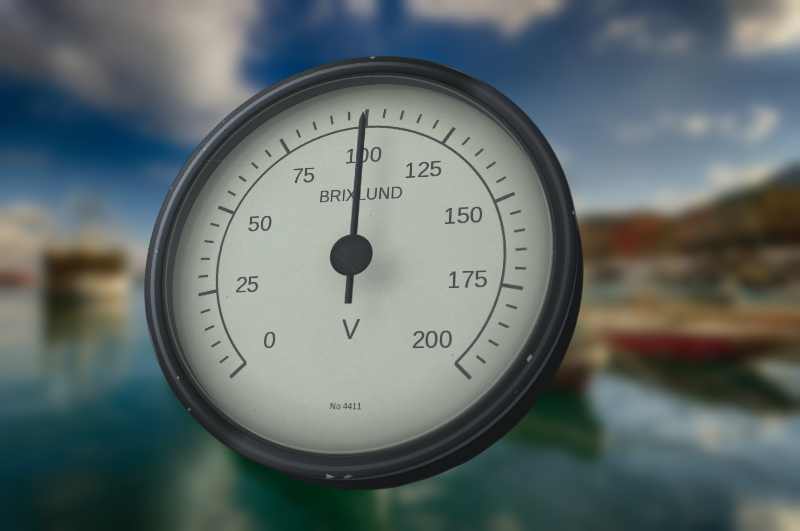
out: V 100
